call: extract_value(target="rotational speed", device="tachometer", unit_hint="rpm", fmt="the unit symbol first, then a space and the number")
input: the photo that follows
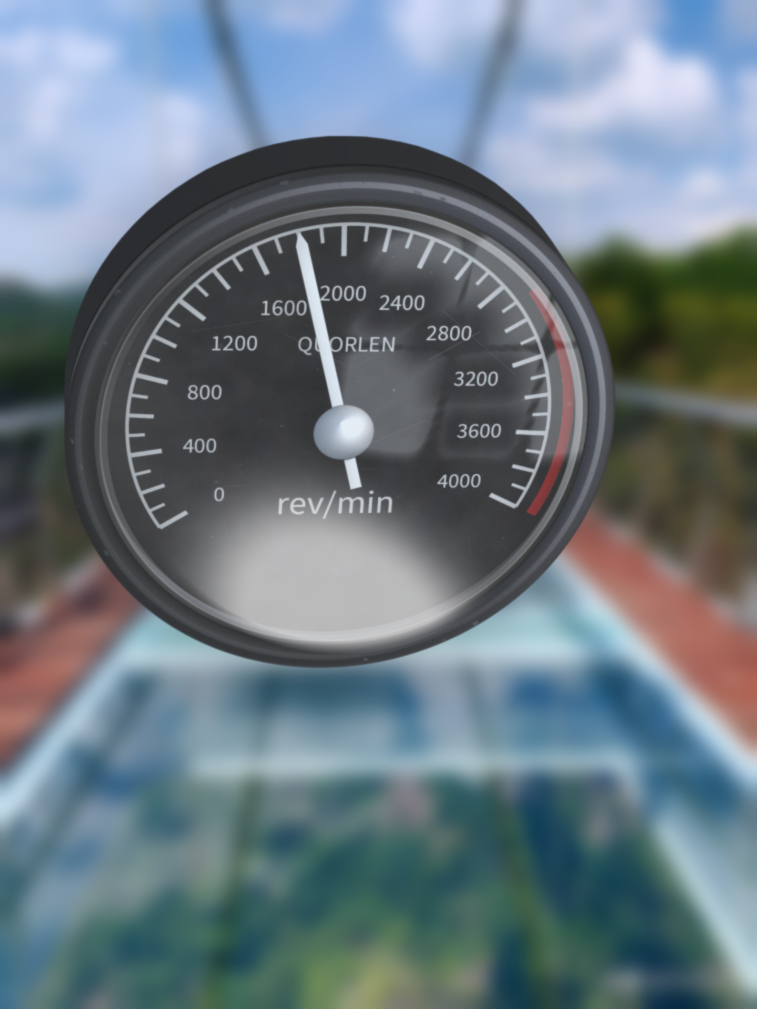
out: rpm 1800
